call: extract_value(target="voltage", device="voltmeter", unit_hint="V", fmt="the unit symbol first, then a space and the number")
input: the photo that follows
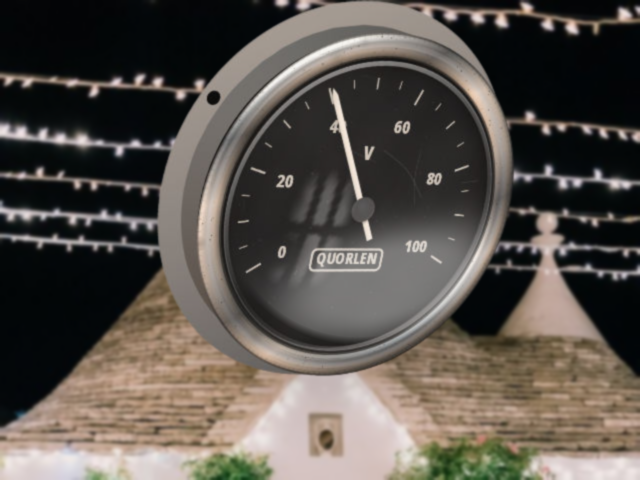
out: V 40
